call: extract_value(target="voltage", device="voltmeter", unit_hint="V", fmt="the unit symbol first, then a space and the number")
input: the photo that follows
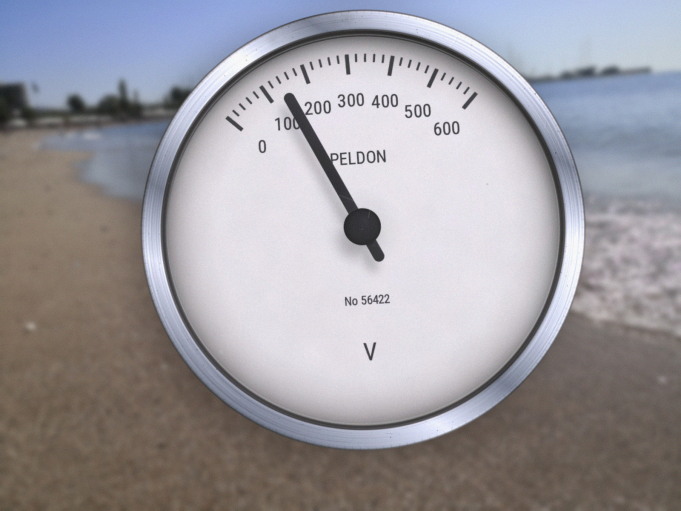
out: V 140
